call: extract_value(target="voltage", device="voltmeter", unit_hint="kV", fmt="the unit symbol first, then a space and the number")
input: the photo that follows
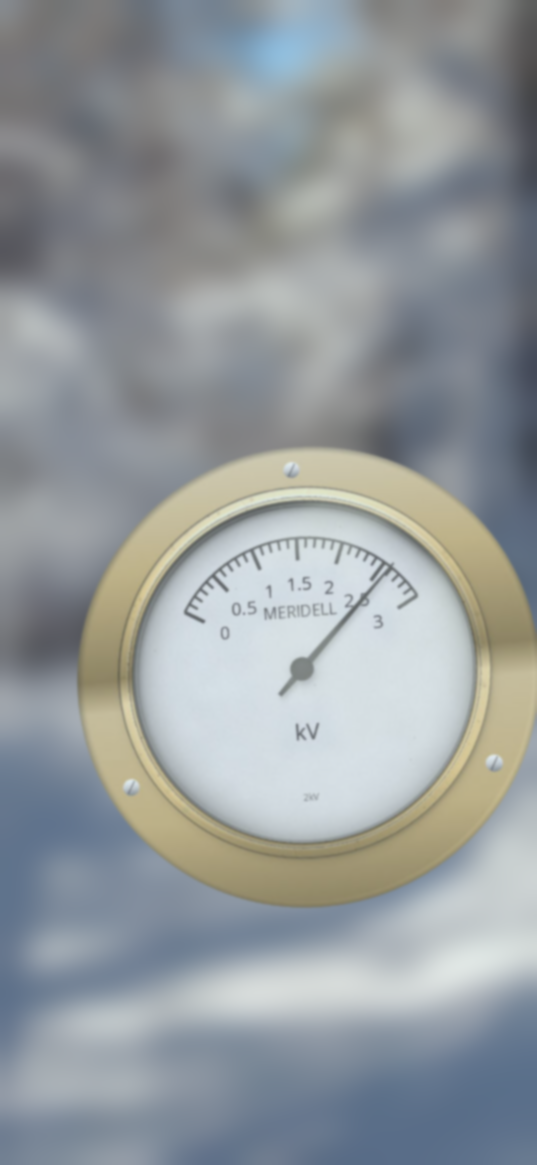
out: kV 2.6
